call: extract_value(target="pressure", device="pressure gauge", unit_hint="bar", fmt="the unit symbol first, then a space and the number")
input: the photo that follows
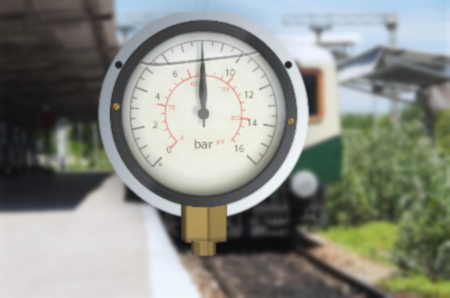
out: bar 8
